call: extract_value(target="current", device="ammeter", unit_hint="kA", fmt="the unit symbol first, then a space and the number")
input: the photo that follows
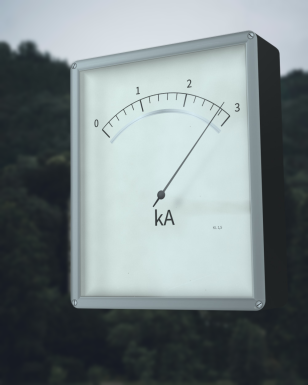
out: kA 2.8
